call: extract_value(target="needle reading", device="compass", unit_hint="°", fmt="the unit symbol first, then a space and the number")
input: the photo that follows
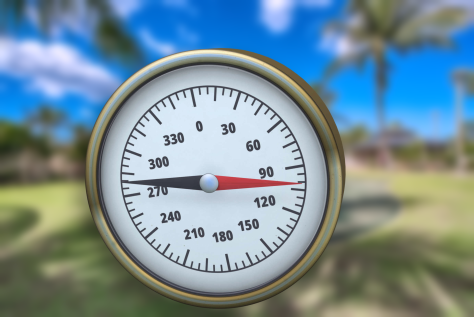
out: ° 100
